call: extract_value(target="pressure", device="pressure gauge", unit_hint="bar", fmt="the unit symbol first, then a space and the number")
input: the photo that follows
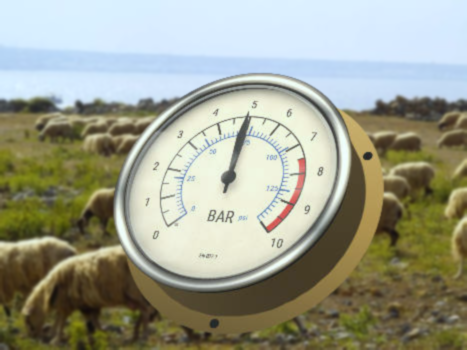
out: bar 5
